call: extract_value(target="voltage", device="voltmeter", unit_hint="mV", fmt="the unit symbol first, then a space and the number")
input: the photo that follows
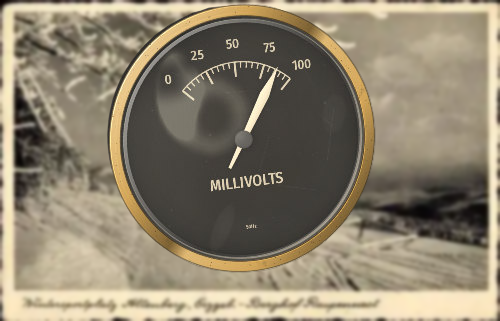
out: mV 85
